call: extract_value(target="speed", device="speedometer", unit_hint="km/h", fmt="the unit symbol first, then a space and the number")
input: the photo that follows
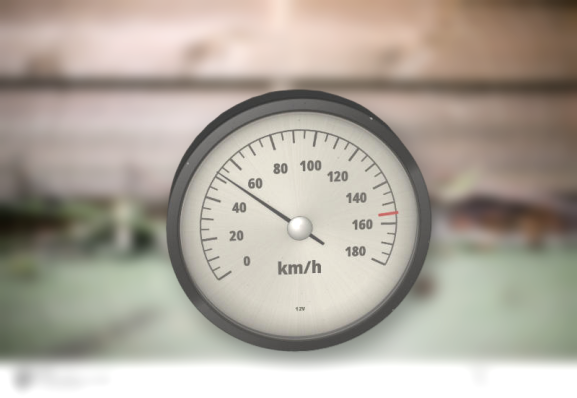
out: km/h 52.5
